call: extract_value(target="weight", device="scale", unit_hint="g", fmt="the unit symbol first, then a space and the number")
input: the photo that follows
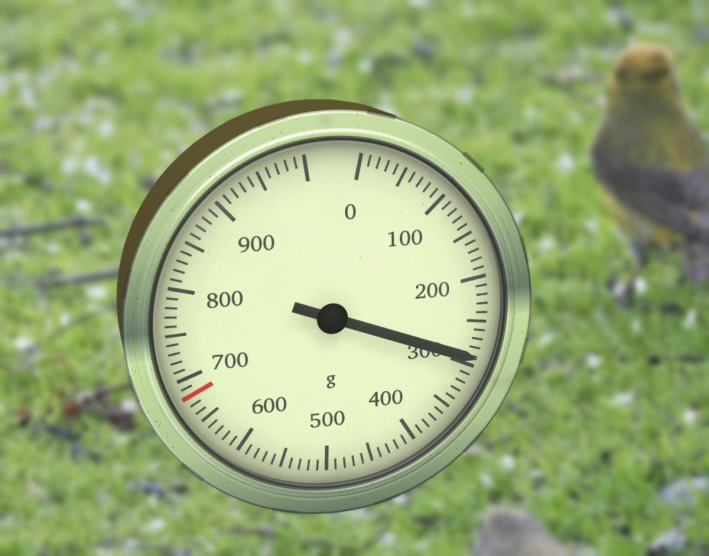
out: g 290
